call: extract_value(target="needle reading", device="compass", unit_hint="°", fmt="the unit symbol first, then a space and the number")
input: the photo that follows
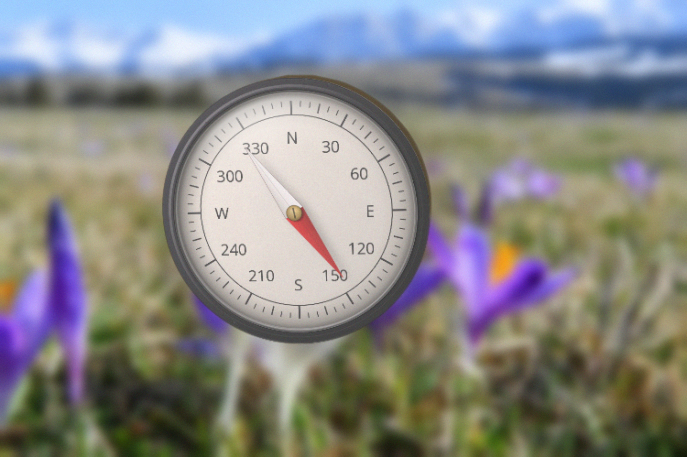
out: ° 145
